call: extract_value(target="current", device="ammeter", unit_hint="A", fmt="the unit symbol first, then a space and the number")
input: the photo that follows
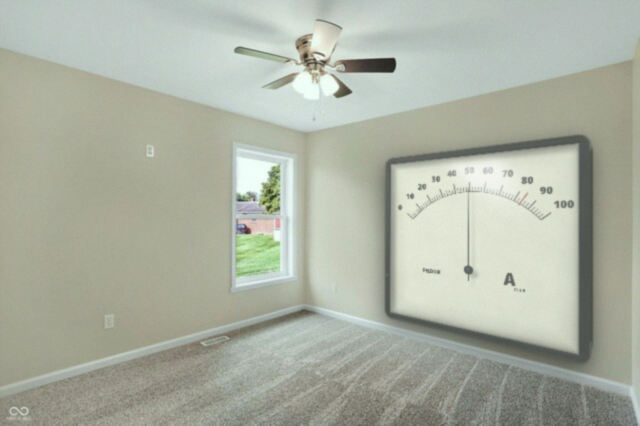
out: A 50
